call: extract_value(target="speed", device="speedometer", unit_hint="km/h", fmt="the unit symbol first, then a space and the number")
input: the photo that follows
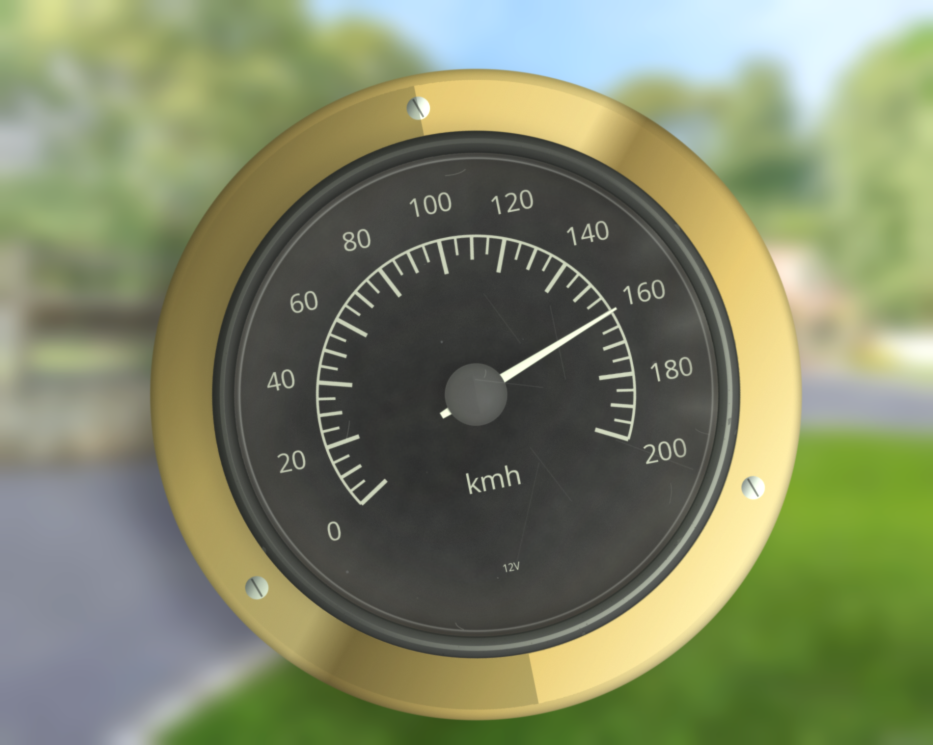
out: km/h 160
